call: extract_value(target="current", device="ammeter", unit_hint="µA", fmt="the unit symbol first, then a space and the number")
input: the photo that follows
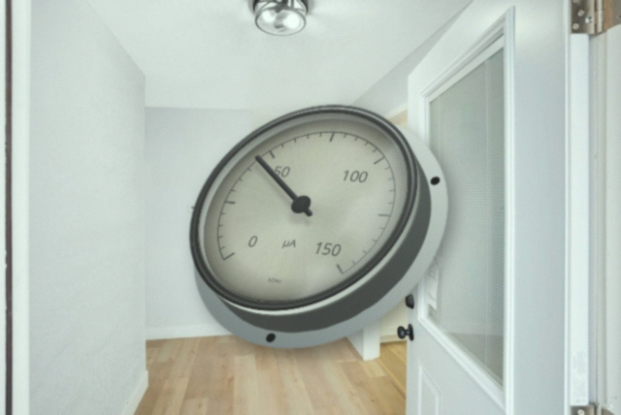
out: µA 45
